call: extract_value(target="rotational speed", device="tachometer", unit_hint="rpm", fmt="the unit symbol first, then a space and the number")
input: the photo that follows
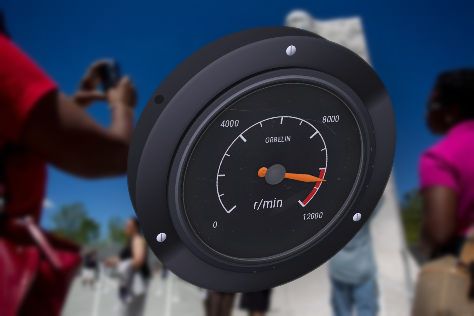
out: rpm 10500
